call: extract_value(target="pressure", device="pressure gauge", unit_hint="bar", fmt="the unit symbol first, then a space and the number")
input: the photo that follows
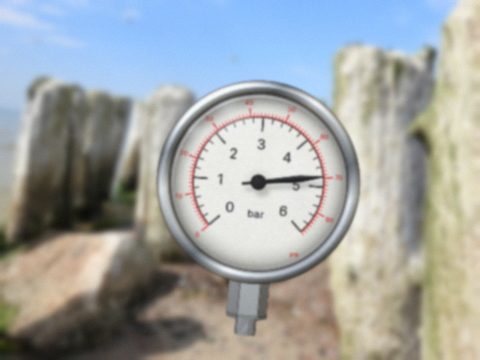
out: bar 4.8
